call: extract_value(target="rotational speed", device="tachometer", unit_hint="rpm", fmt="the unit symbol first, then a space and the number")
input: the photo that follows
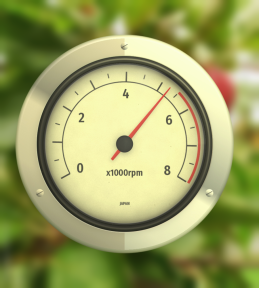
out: rpm 5250
